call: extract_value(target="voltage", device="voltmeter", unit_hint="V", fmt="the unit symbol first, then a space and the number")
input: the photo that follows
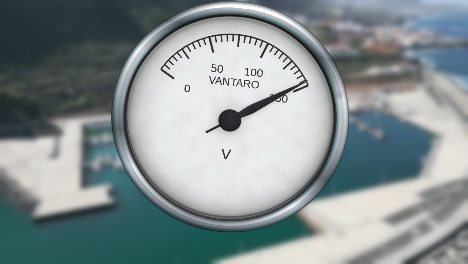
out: V 145
